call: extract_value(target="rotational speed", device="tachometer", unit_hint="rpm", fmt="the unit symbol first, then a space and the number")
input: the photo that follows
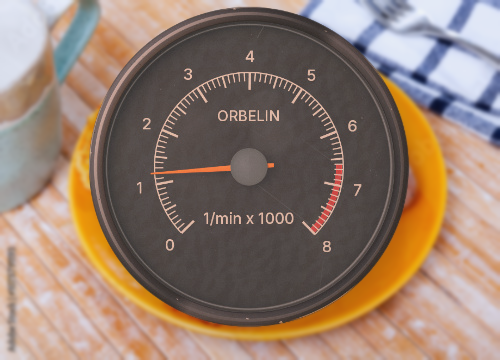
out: rpm 1200
